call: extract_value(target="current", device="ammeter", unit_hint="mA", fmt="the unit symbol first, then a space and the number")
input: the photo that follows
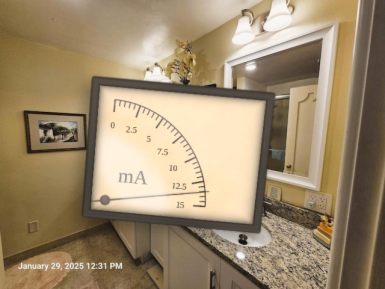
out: mA 13.5
